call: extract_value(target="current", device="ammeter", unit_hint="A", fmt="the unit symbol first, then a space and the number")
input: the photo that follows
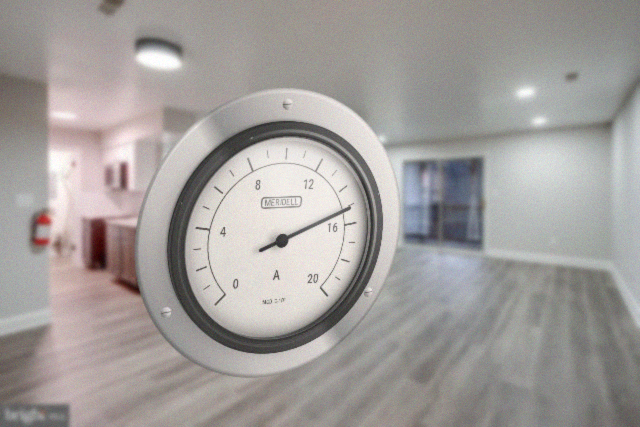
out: A 15
